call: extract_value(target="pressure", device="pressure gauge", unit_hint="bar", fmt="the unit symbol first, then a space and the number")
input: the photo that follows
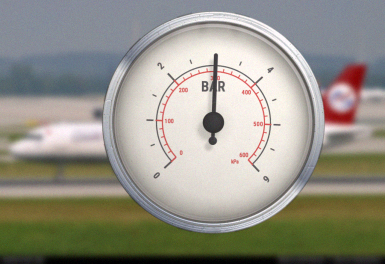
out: bar 3
